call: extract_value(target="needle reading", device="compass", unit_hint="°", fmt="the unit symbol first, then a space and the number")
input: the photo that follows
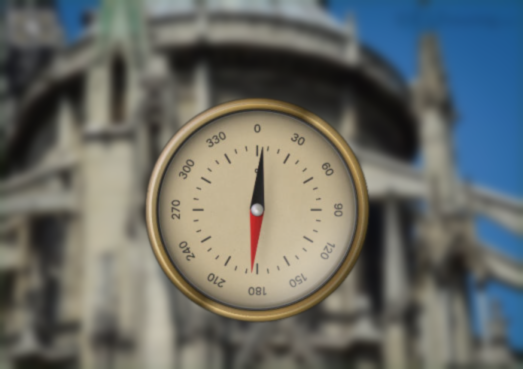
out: ° 185
